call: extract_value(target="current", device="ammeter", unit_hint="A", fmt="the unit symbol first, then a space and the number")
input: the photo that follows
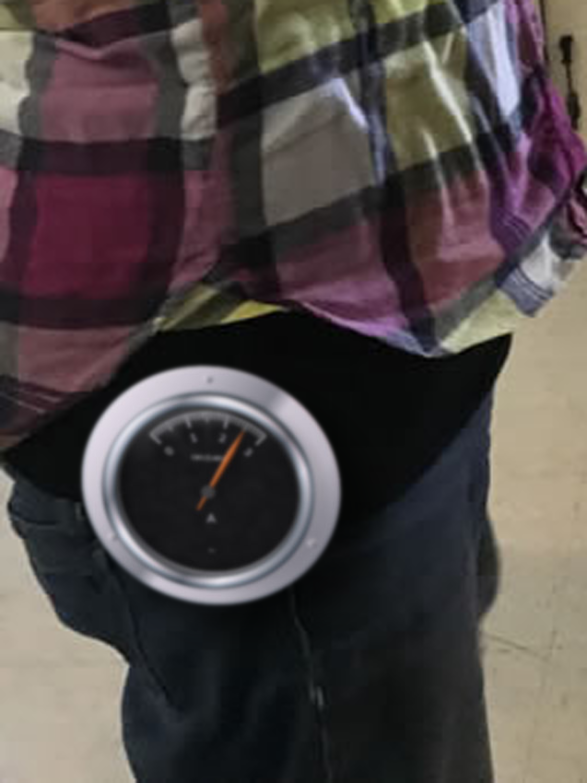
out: A 2.5
